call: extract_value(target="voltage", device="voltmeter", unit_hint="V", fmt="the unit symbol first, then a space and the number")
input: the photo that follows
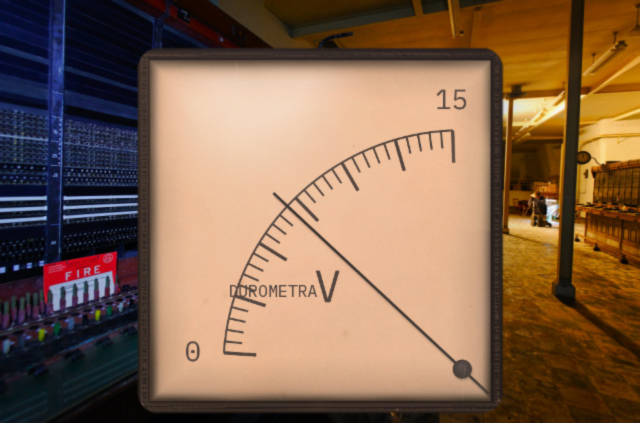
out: V 7
